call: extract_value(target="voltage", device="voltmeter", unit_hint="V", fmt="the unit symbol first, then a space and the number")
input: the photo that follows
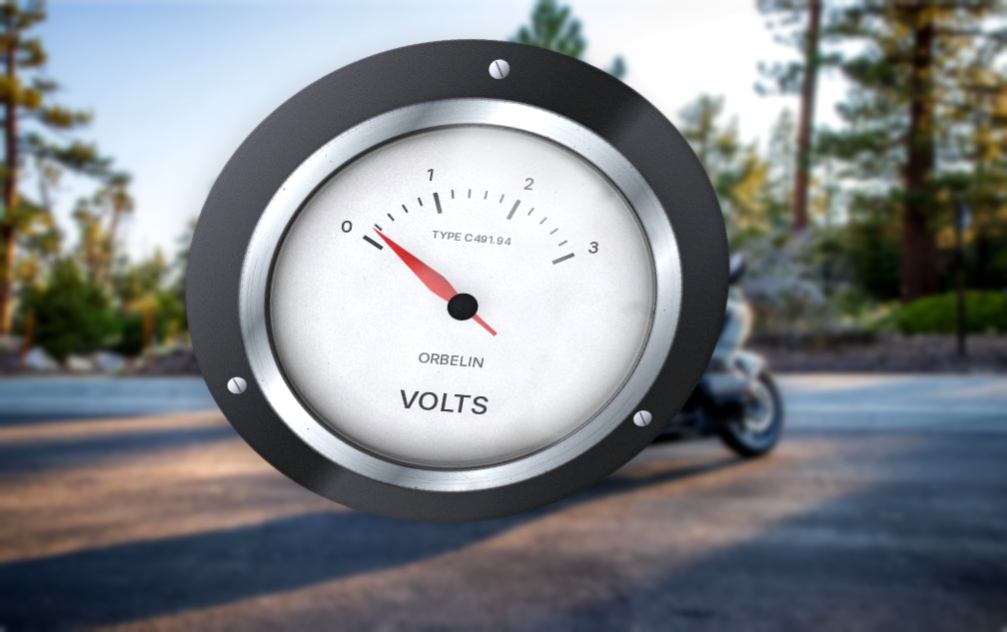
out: V 0.2
